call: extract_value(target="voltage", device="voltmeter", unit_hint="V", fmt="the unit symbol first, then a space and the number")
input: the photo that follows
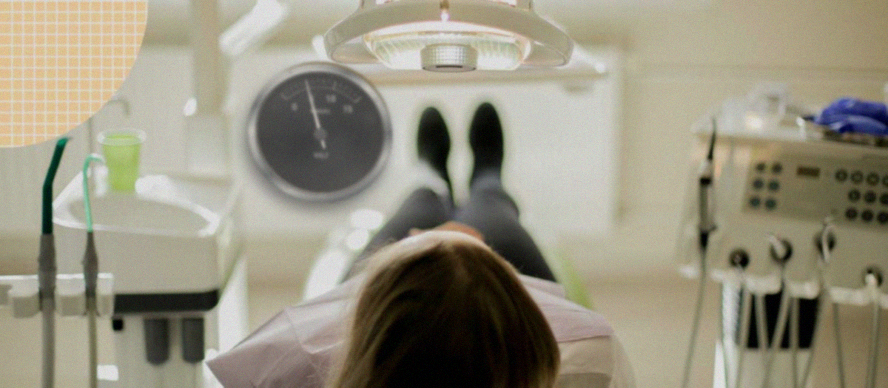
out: V 5
